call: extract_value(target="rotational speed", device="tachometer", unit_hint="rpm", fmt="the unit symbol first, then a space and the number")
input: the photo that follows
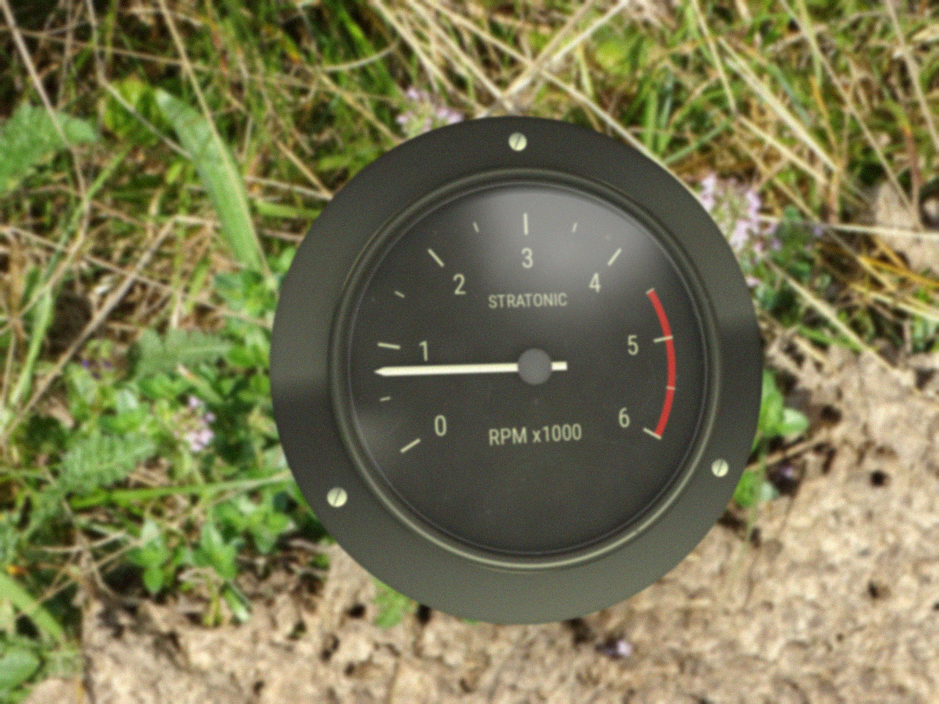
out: rpm 750
